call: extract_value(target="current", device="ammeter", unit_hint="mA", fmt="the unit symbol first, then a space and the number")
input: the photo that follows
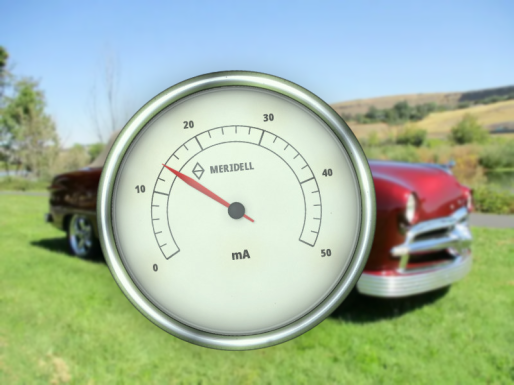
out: mA 14
